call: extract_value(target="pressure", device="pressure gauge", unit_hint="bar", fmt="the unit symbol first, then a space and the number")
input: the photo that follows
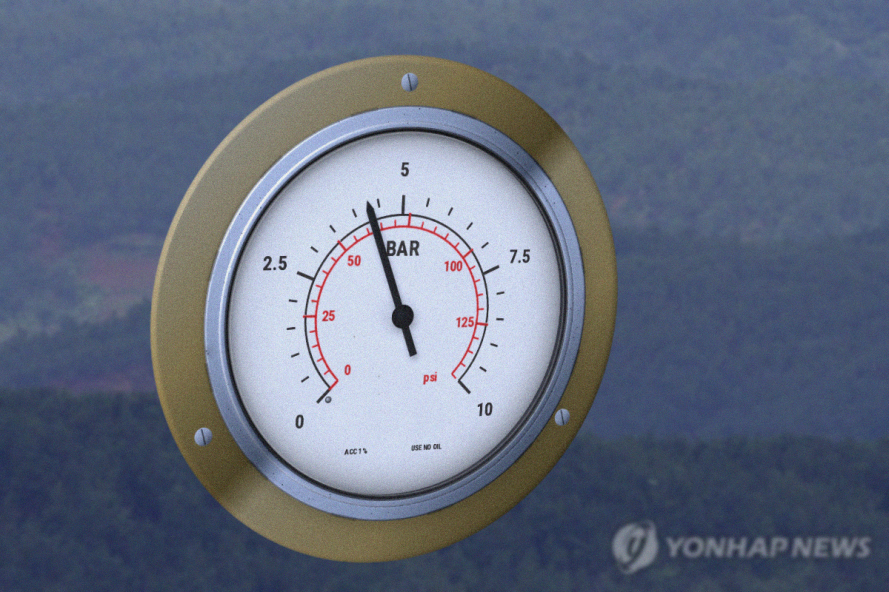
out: bar 4.25
